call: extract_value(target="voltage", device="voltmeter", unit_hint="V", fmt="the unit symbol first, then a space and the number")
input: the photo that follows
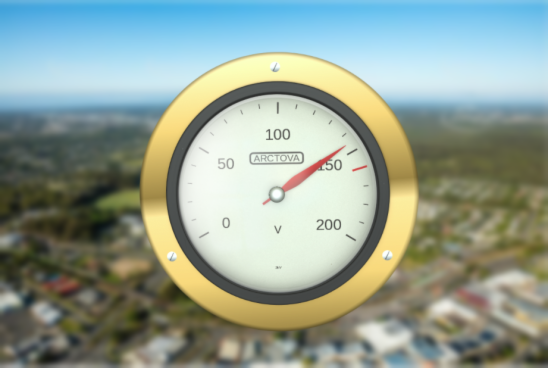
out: V 145
